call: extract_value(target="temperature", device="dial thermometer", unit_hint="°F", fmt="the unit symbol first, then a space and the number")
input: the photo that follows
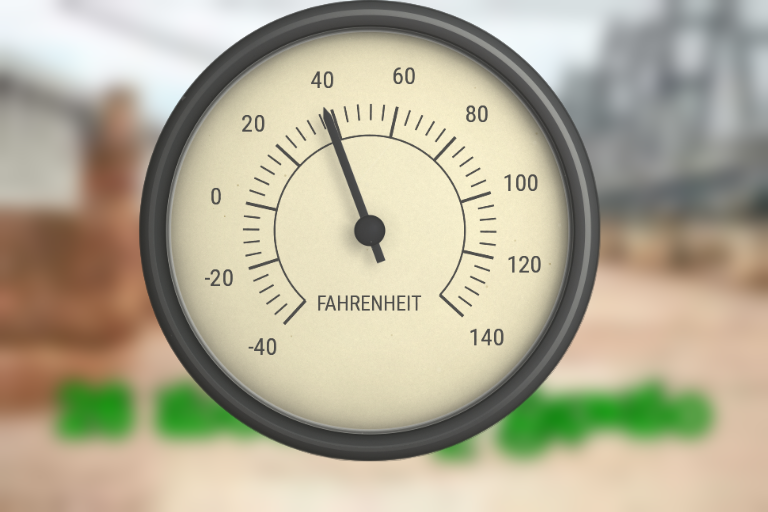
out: °F 38
